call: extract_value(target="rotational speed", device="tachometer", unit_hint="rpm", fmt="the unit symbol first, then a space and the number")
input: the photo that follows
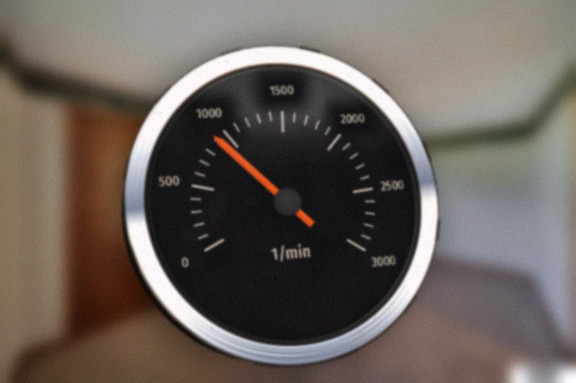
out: rpm 900
